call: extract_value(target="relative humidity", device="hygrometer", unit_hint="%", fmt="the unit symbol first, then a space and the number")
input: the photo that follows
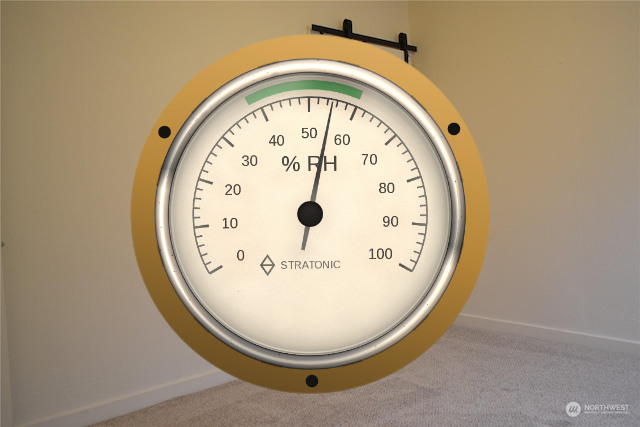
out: % 55
